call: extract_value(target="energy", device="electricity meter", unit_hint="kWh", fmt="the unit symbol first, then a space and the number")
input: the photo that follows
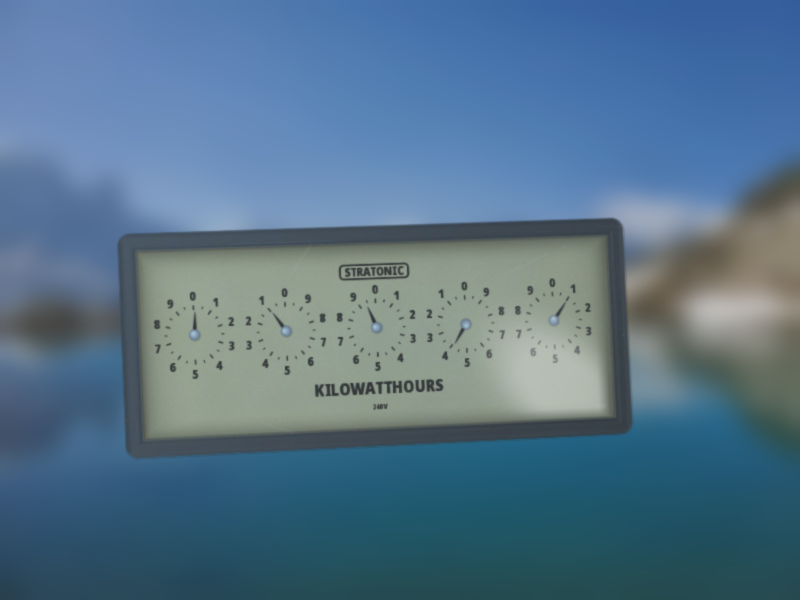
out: kWh 941
